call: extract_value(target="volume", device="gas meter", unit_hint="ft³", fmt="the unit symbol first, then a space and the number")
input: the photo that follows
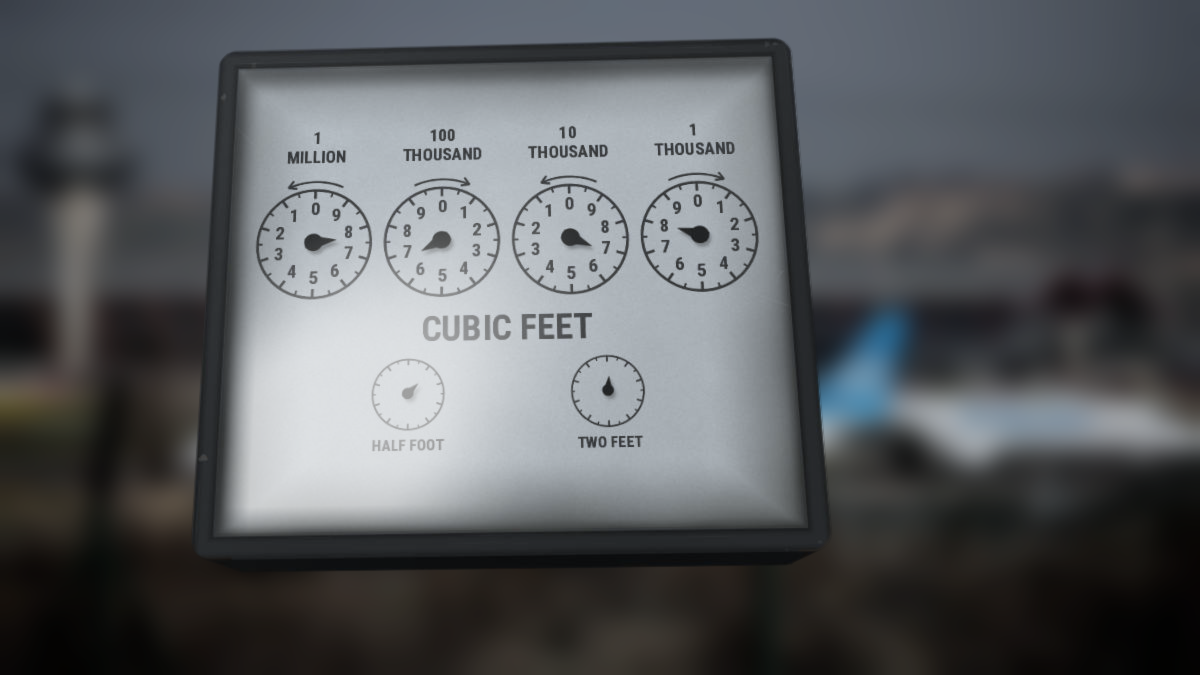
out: ft³ 766800
